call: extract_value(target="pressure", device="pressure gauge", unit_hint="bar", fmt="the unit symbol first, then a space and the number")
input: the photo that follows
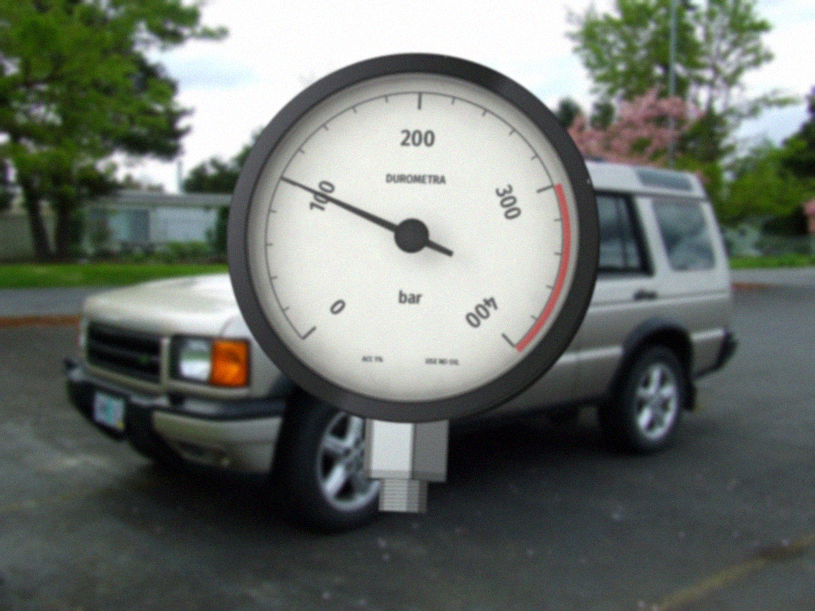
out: bar 100
